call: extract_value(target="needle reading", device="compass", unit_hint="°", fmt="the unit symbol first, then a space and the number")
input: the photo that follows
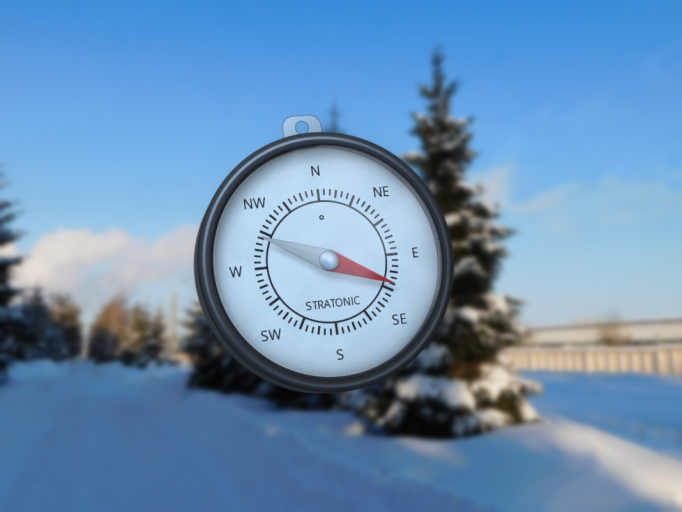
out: ° 115
